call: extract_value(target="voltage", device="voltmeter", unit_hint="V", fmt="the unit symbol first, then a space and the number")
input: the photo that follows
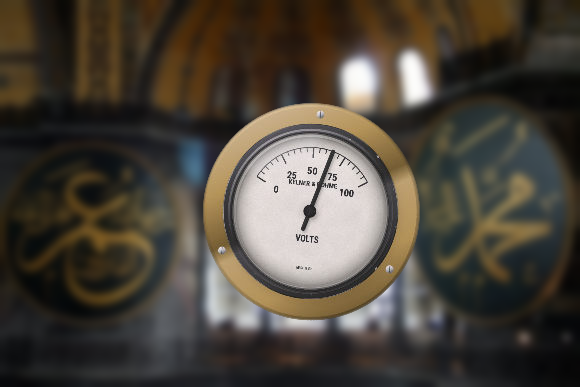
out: V 65
